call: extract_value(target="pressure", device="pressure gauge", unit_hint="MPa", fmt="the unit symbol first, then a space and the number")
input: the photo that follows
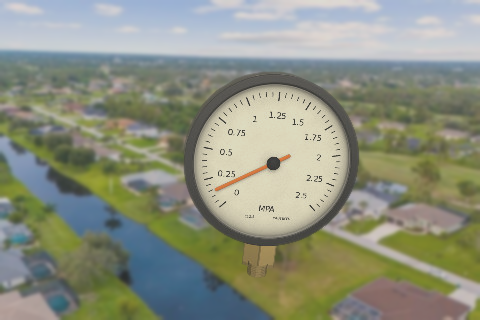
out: MPa 0.15
